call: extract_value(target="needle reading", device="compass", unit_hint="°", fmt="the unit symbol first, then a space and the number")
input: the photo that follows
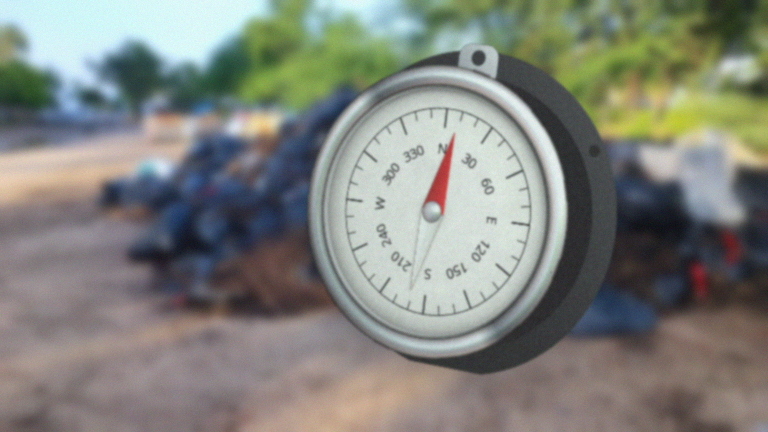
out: ° 10
